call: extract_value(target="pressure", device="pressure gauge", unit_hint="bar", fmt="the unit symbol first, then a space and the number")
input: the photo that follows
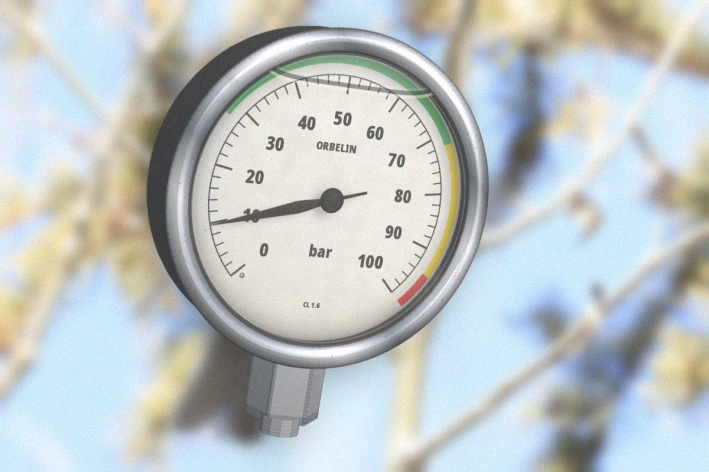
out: bar 10
